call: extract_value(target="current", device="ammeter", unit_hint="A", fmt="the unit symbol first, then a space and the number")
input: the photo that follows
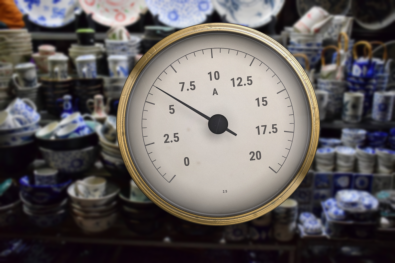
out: A 6
